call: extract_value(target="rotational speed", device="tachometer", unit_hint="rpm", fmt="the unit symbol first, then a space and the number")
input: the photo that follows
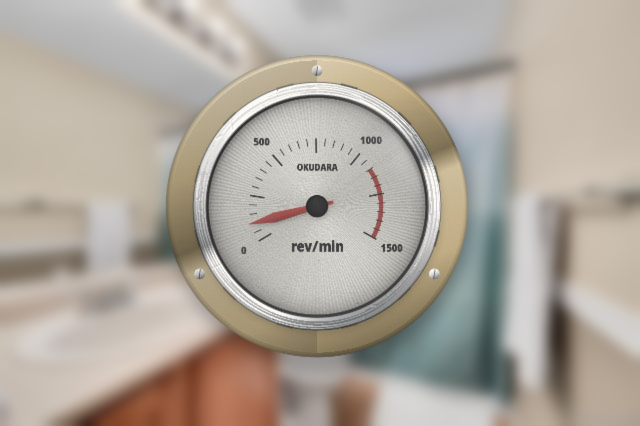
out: rpm 100
